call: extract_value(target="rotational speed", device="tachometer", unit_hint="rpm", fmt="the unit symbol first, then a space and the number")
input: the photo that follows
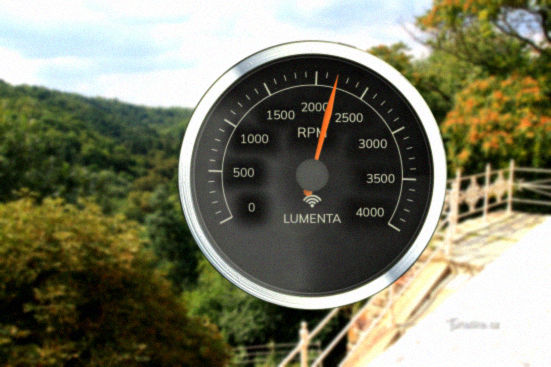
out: rpm 2200
